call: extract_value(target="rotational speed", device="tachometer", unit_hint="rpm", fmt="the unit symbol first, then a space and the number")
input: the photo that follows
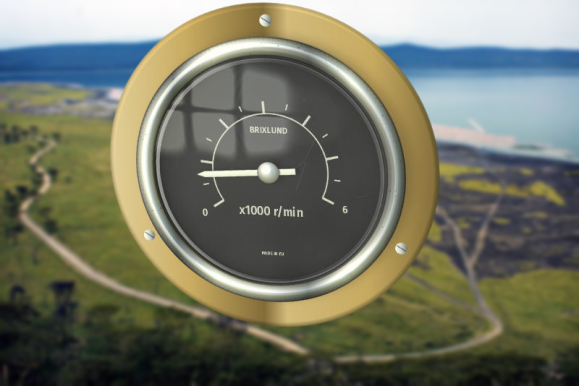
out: rpm 750
